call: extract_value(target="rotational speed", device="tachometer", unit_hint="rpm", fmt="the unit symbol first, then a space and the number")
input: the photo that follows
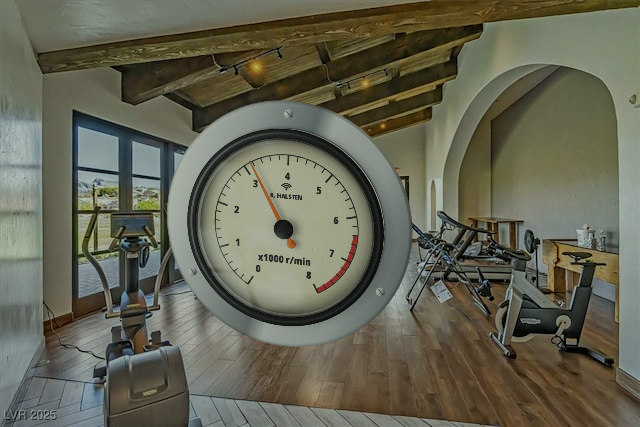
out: rpm 3200
